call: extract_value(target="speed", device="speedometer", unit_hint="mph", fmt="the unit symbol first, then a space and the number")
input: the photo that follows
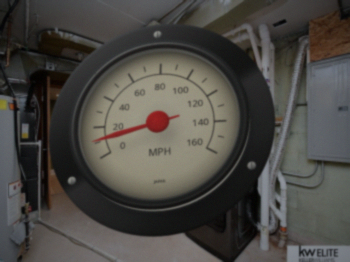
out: mph 10
